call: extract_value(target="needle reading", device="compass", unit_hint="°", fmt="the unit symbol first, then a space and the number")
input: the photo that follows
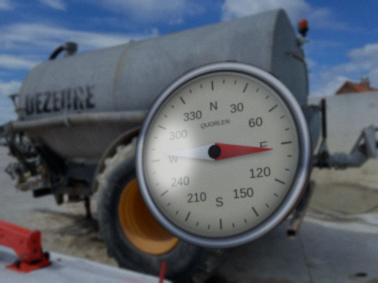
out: ° 95
